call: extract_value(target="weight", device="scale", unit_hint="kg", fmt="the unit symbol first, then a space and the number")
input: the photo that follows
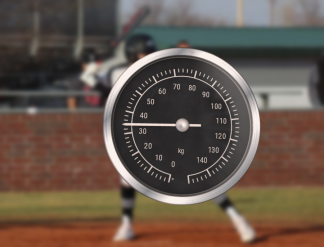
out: kg 34
